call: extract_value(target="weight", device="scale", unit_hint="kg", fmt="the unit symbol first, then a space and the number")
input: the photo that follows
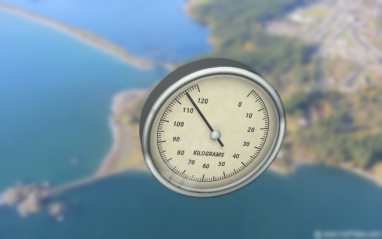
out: kg 115
